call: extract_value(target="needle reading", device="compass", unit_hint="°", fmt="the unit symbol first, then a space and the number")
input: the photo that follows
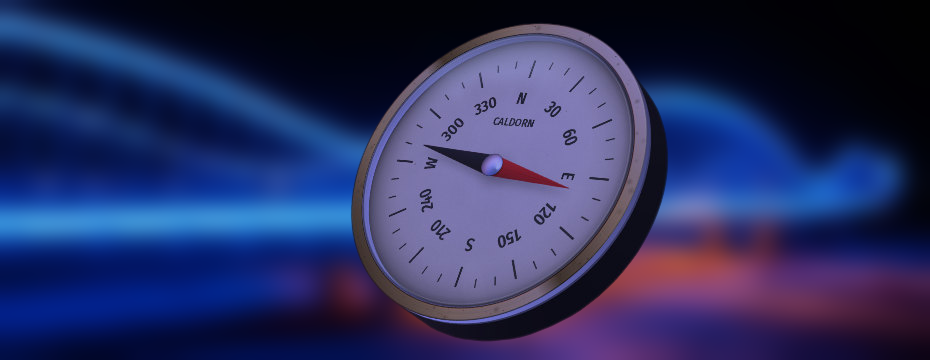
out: ° 100
